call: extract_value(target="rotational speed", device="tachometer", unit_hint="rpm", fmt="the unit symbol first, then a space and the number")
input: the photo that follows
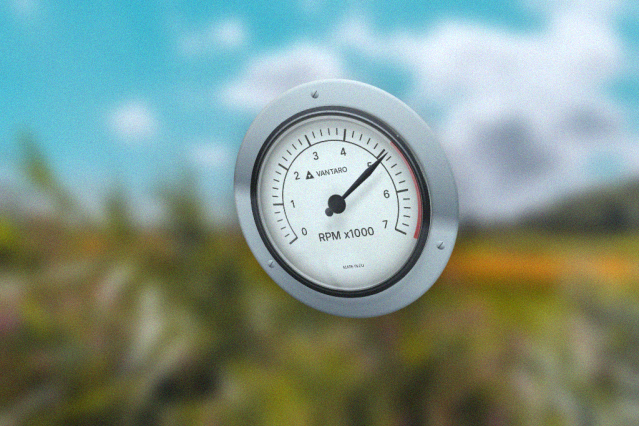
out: rpm 5100
